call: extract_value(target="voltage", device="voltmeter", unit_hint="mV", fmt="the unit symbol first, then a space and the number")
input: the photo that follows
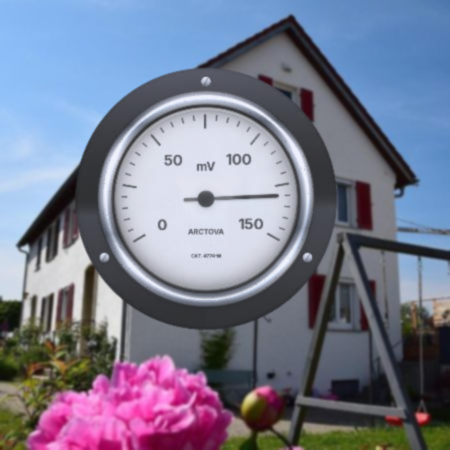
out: mV 130
